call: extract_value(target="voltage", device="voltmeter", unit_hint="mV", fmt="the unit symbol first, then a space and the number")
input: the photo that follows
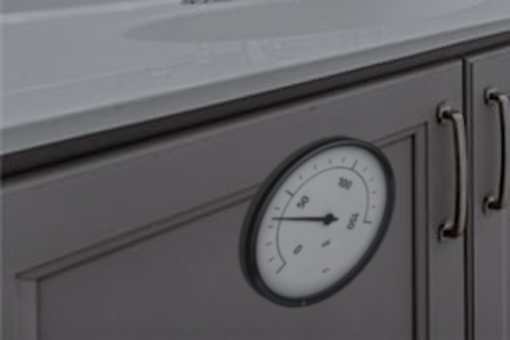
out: mV 35
